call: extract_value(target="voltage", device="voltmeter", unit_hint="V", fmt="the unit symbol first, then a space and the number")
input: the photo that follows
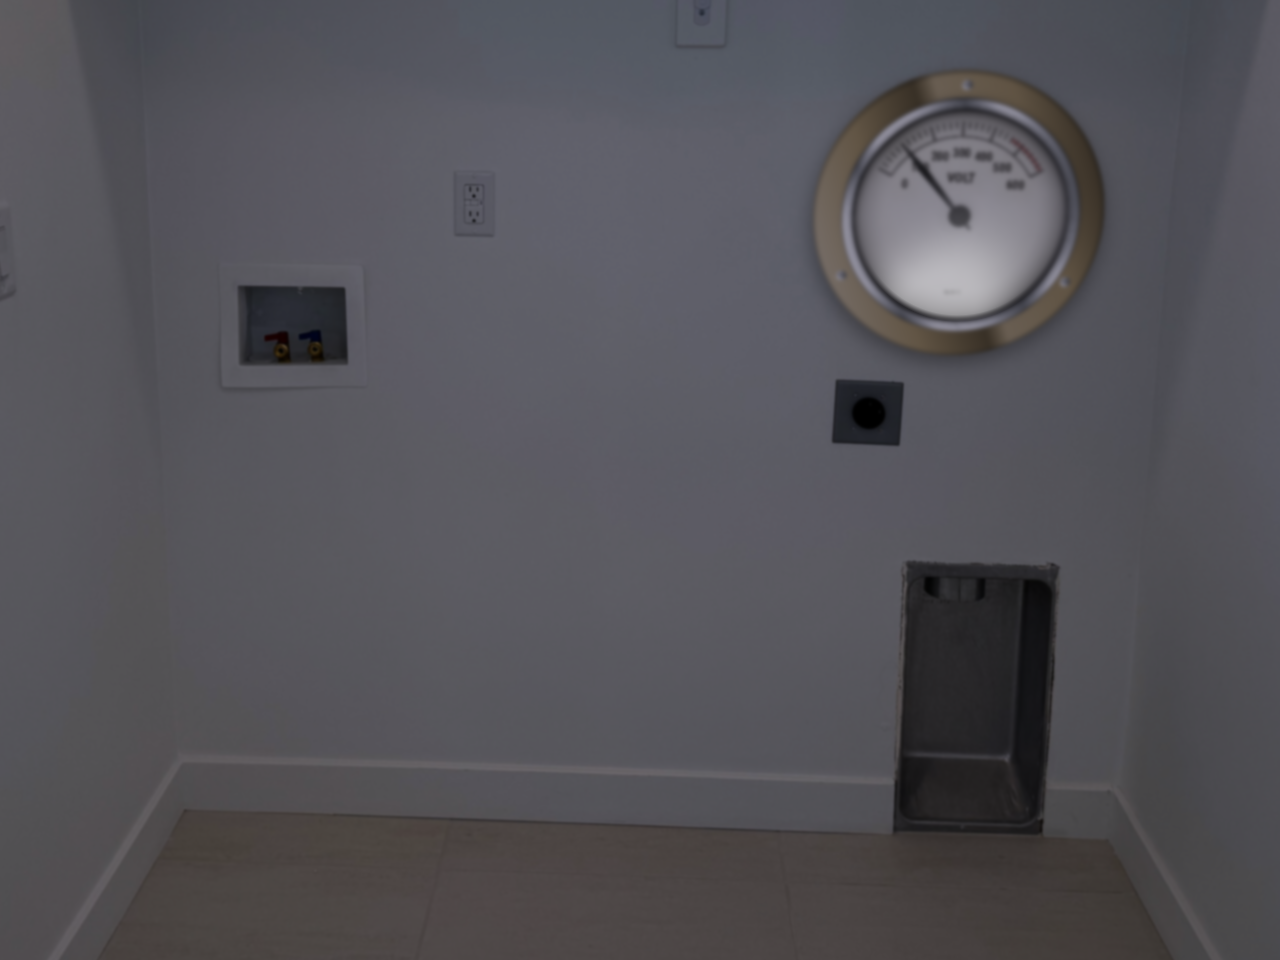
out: V 100
